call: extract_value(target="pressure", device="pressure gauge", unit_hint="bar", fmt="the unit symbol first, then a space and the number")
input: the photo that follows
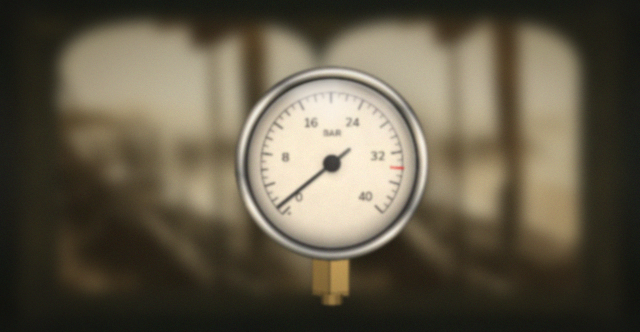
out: bar 1
